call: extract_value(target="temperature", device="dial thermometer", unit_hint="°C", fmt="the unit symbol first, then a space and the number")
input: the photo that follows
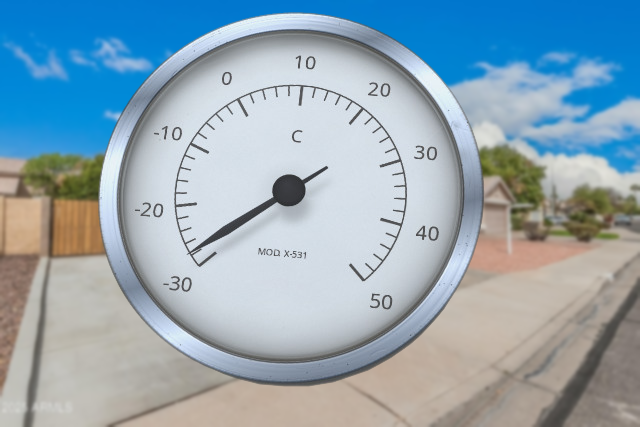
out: °C -28
